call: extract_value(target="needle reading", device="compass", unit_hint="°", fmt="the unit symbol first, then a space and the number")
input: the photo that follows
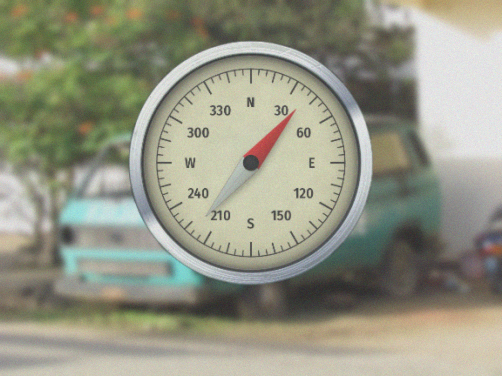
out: ° 40
